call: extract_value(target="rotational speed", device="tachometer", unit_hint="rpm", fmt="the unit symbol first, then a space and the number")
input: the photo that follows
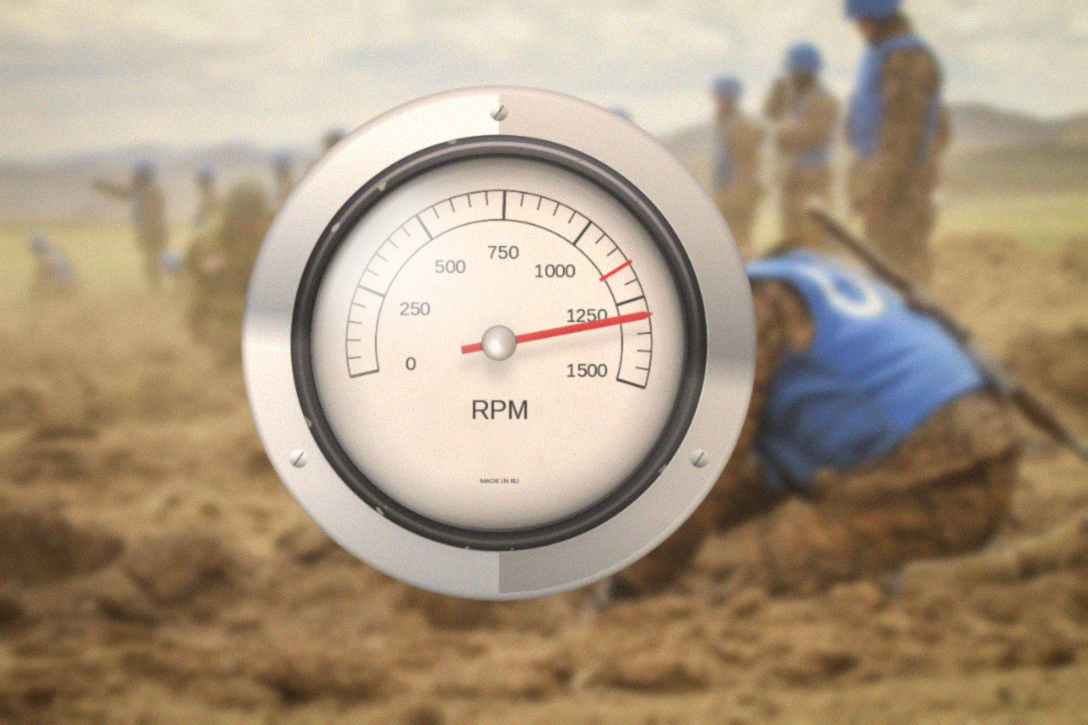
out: rpm 1300
